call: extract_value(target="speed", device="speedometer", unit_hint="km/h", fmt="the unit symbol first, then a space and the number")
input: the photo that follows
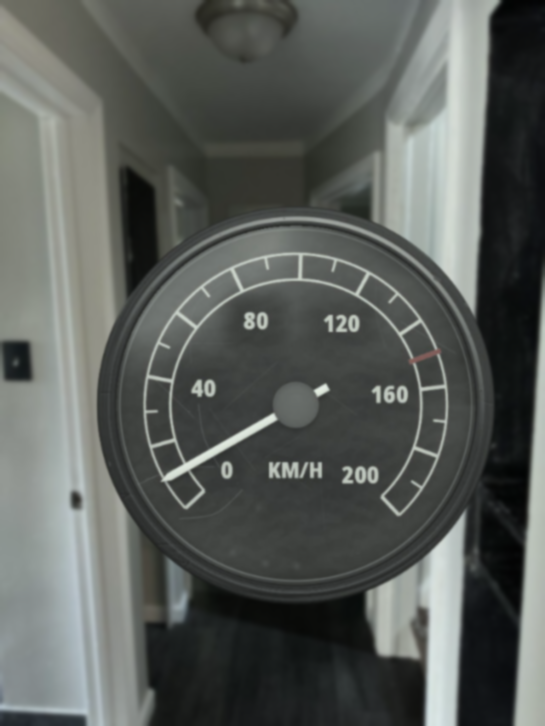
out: km/h 10
